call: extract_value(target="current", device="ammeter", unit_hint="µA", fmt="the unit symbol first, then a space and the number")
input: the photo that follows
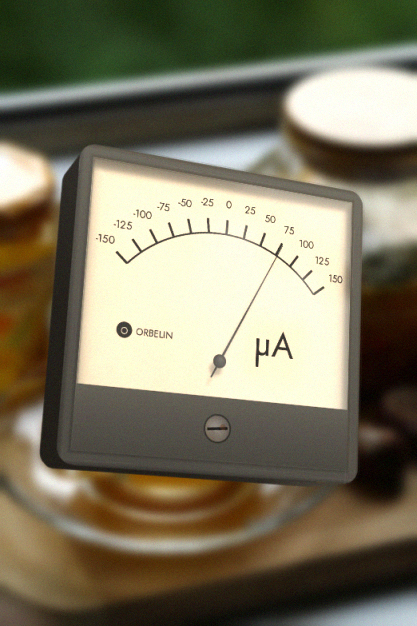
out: µA 75
